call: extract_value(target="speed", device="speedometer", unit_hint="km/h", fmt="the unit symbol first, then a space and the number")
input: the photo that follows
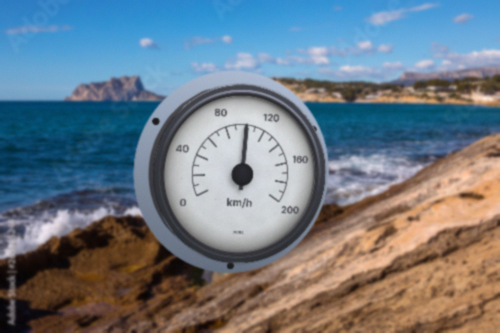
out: km/h 100
